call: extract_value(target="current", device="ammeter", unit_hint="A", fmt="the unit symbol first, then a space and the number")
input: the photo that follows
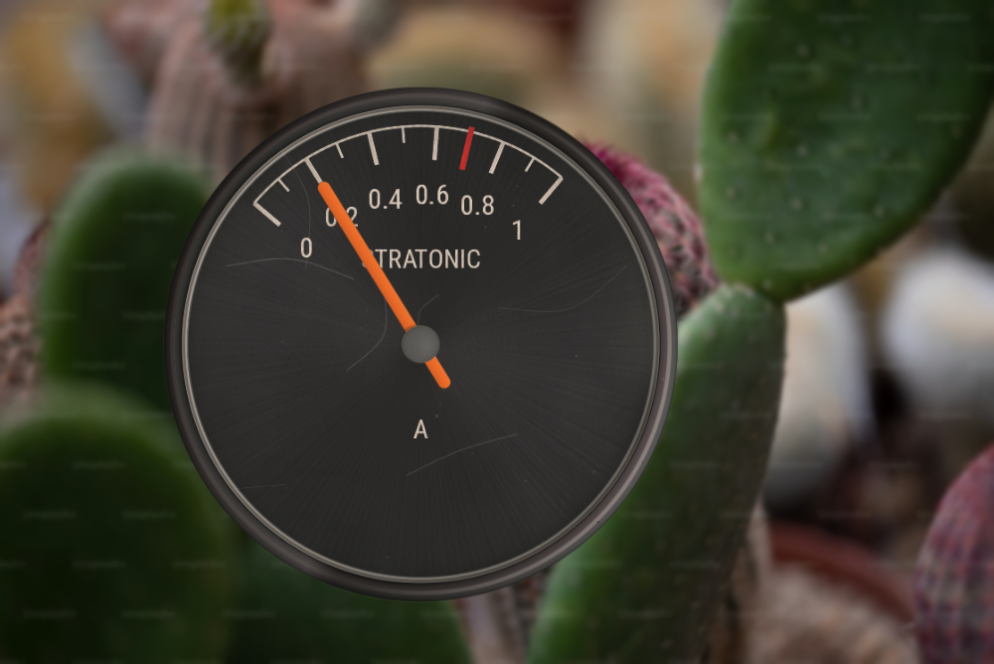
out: A 0.2
